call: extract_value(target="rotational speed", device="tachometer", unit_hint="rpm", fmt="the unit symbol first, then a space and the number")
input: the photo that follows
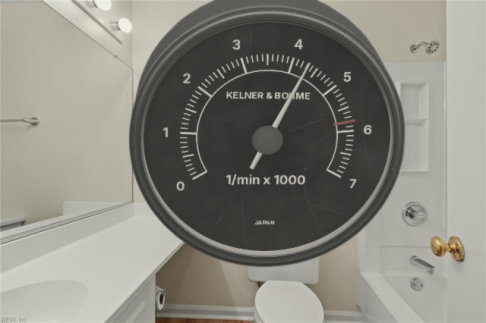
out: rpm 4300
